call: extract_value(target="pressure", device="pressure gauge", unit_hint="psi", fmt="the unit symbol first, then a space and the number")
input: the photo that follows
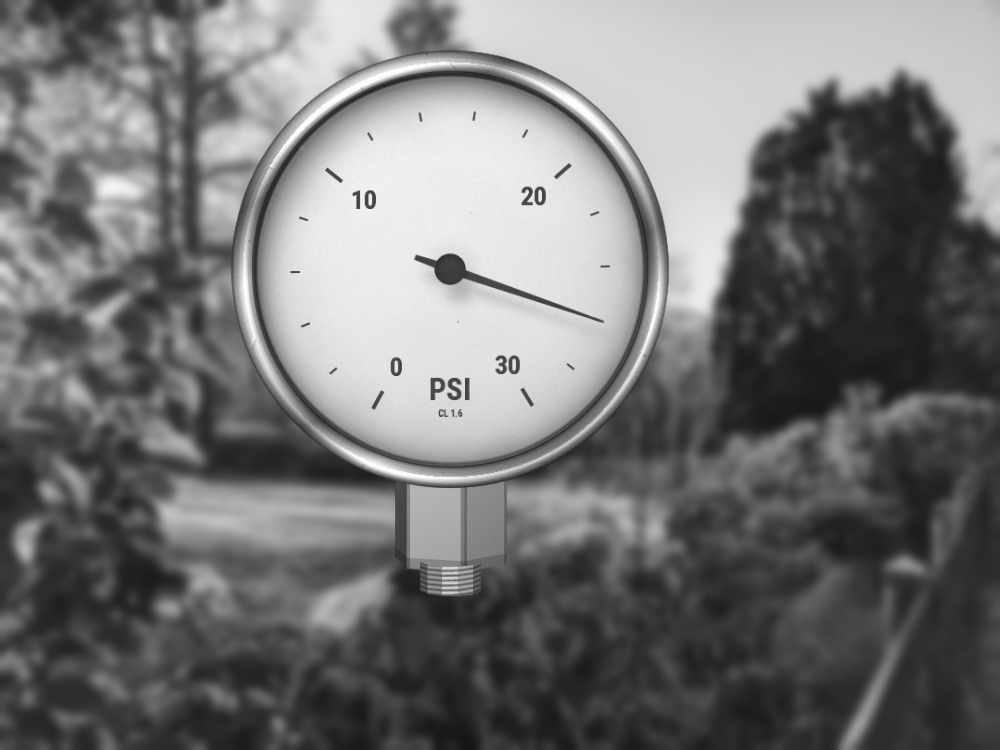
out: psi 26
